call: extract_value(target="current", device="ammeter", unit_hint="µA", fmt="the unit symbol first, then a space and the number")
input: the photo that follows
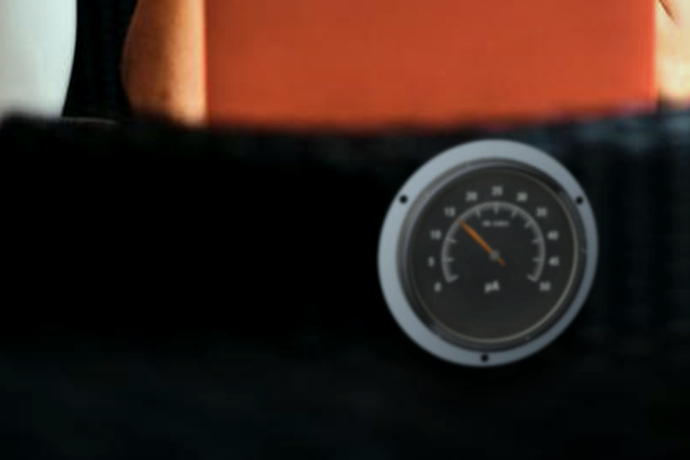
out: µA 15
